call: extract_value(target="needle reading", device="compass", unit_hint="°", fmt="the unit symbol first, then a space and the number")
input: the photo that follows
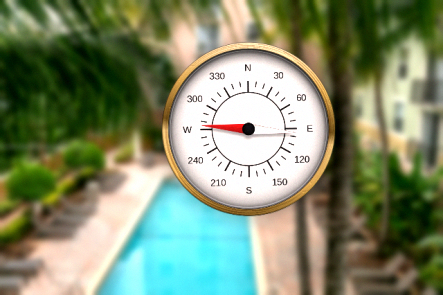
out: ° 275
